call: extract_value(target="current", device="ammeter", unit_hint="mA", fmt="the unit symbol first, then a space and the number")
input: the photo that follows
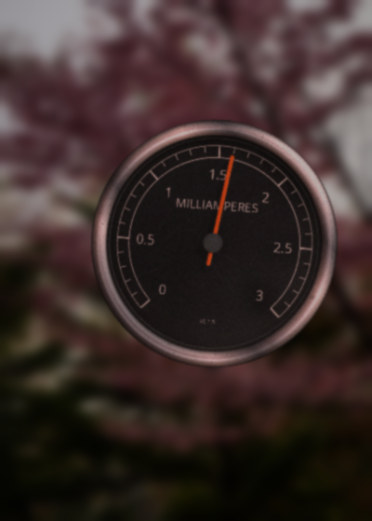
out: mA 1.6
